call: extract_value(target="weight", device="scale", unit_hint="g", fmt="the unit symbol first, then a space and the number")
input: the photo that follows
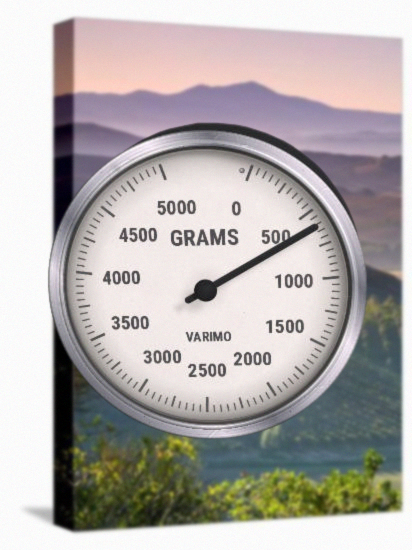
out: g 600
